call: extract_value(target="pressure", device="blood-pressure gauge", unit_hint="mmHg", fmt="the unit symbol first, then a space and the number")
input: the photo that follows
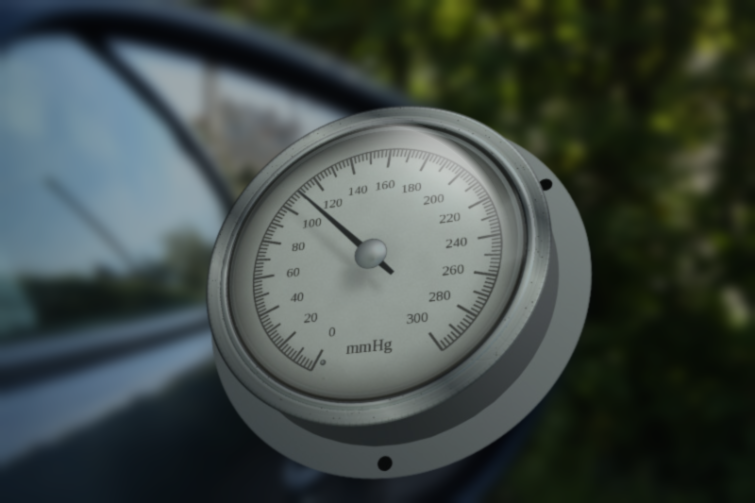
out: mmHg 110
